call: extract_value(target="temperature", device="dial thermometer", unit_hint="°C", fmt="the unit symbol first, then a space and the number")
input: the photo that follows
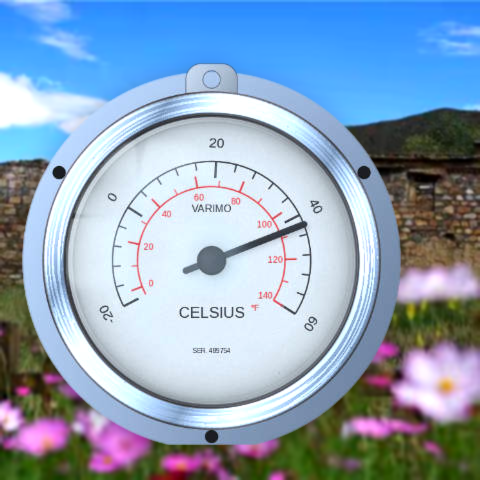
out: °C 42
